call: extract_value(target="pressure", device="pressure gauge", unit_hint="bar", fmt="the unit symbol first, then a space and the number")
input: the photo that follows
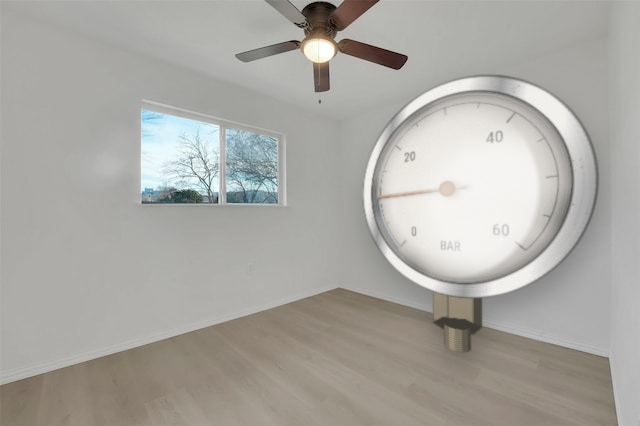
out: bar 10
